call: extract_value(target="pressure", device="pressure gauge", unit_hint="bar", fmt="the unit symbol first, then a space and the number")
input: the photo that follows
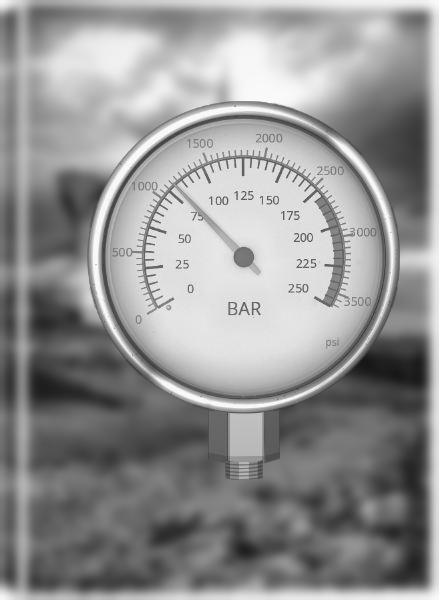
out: bar 80
